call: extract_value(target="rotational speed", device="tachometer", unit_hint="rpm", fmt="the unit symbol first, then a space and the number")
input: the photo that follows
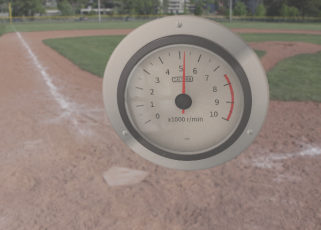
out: rpm 5250
